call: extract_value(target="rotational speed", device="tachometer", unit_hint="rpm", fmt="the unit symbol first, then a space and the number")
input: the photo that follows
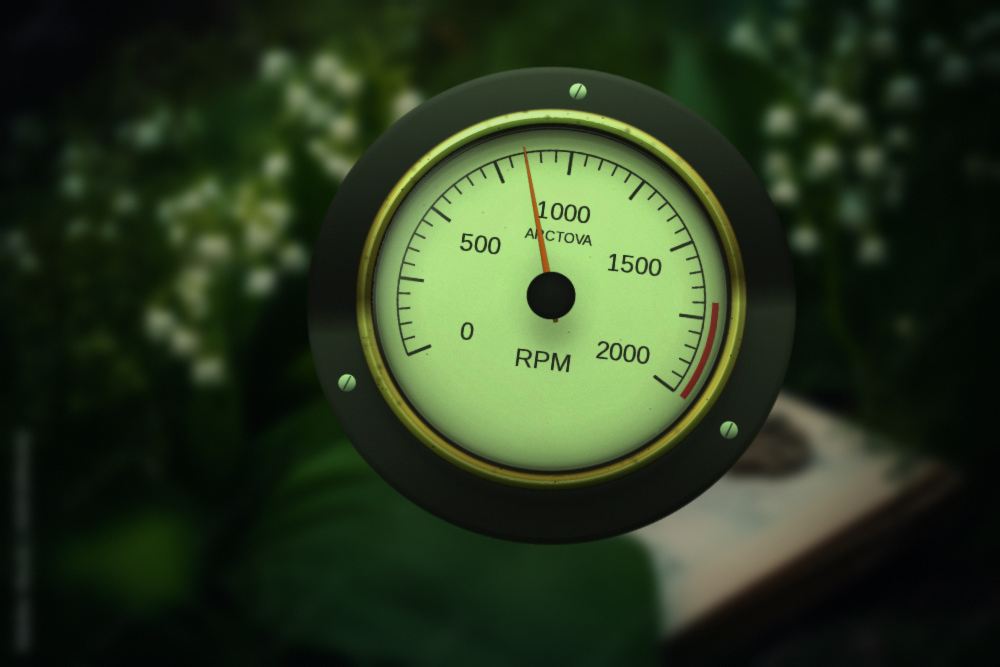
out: rpm 850
